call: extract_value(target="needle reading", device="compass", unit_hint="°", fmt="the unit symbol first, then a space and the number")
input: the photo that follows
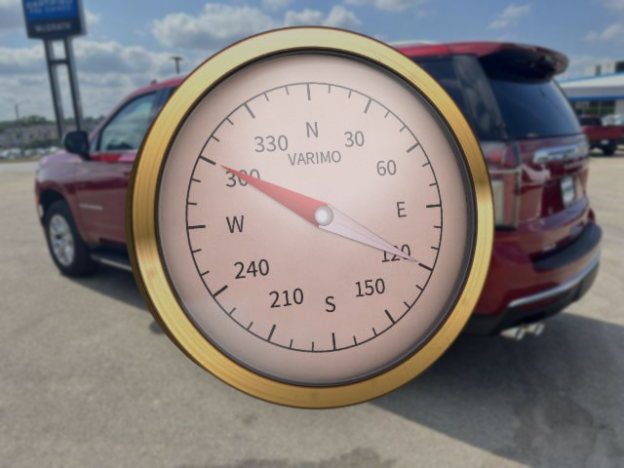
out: ° 300
